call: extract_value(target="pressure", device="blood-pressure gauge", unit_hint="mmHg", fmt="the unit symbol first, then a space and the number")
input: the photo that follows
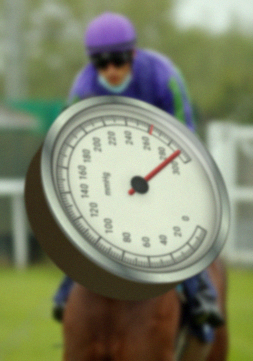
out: mmHg 290
